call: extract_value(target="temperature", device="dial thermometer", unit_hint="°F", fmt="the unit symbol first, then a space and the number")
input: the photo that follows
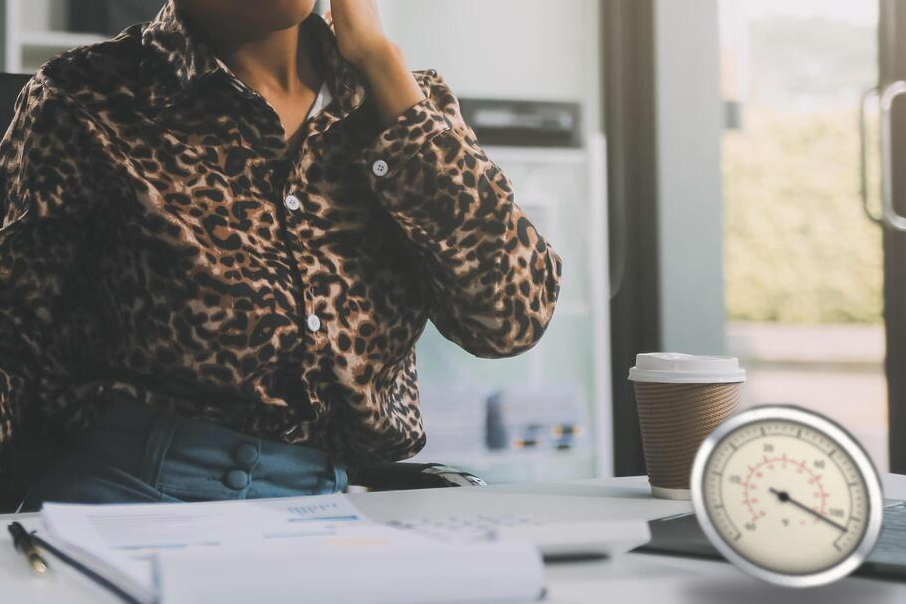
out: °F 108
